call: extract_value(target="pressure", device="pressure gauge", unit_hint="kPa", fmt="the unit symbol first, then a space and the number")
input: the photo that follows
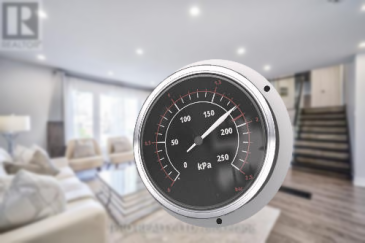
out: kPa 180
